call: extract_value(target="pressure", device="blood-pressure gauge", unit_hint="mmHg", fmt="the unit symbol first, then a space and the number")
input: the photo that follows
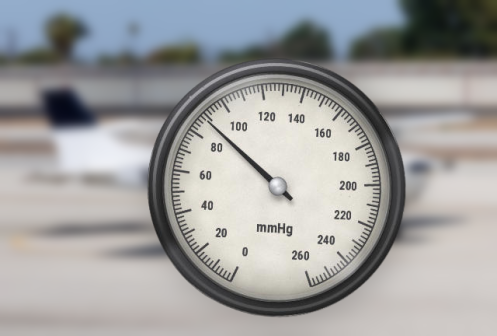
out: mmHg 88
